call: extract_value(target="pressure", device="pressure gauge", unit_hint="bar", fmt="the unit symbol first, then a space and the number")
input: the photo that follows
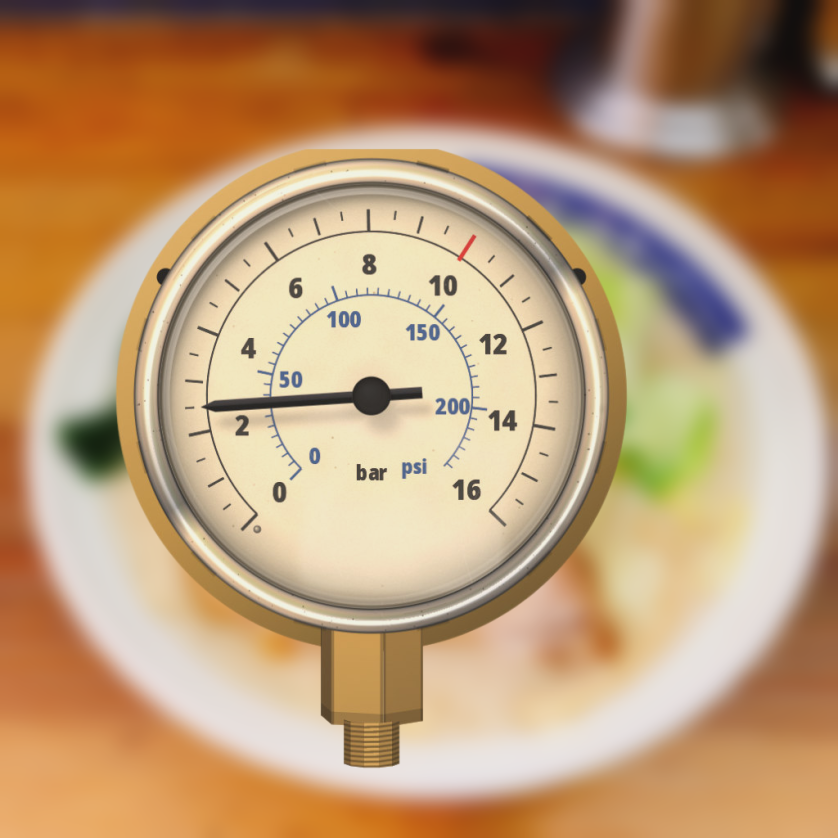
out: bar 2.5
